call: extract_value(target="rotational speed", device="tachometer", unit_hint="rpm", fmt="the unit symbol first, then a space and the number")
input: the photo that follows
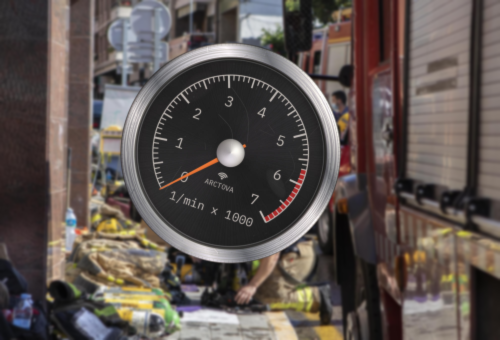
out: rpm 0
